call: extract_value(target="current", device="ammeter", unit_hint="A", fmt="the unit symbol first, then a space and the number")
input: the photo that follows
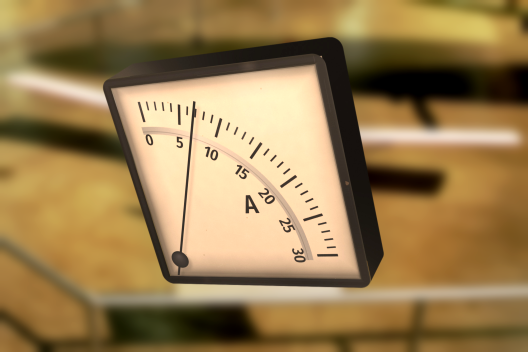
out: A 7
